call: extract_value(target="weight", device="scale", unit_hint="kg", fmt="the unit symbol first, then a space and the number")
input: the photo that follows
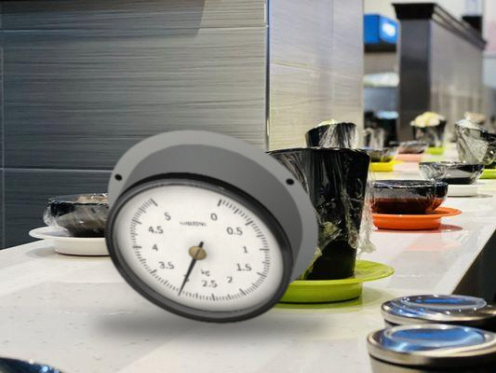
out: kg 3
